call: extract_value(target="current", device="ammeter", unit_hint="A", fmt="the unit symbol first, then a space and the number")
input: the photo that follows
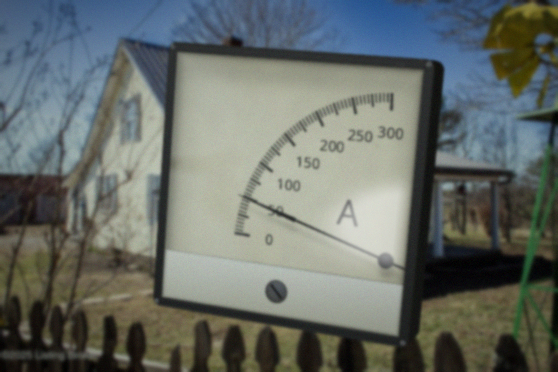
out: A 50
